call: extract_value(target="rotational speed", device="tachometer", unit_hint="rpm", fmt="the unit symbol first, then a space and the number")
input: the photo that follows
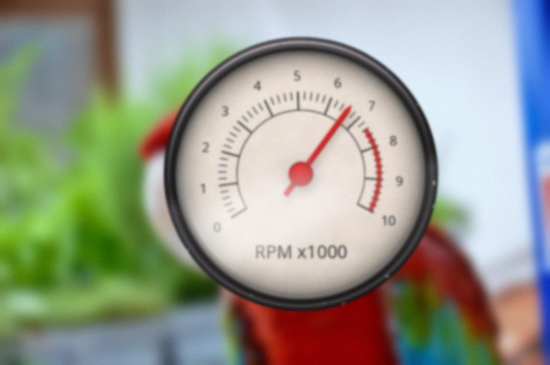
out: rpm 6600
